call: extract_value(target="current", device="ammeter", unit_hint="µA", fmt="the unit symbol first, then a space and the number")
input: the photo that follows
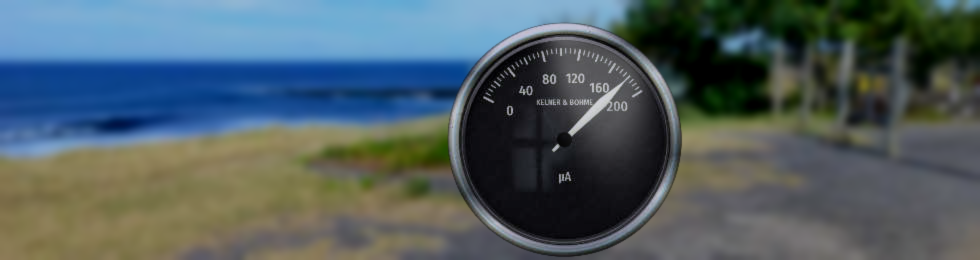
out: µA 180
